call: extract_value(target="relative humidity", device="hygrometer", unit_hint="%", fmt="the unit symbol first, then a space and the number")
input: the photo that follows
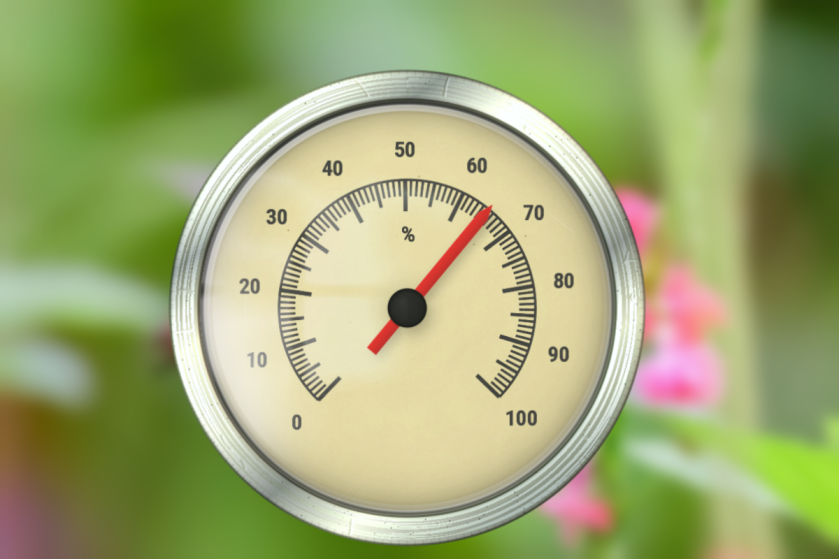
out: % 65
